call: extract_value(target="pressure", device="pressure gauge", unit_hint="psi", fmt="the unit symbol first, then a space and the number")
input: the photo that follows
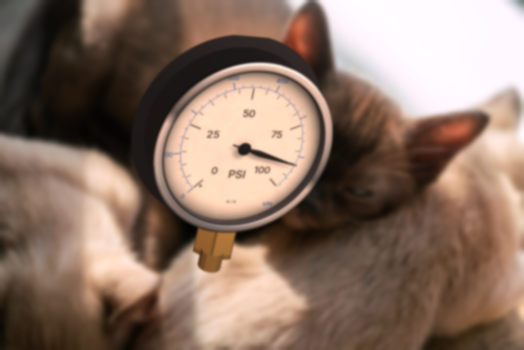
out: psi 90
